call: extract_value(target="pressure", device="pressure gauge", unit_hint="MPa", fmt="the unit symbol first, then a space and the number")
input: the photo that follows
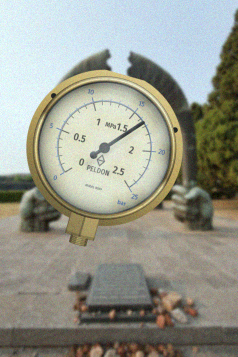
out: MPa 1.65
